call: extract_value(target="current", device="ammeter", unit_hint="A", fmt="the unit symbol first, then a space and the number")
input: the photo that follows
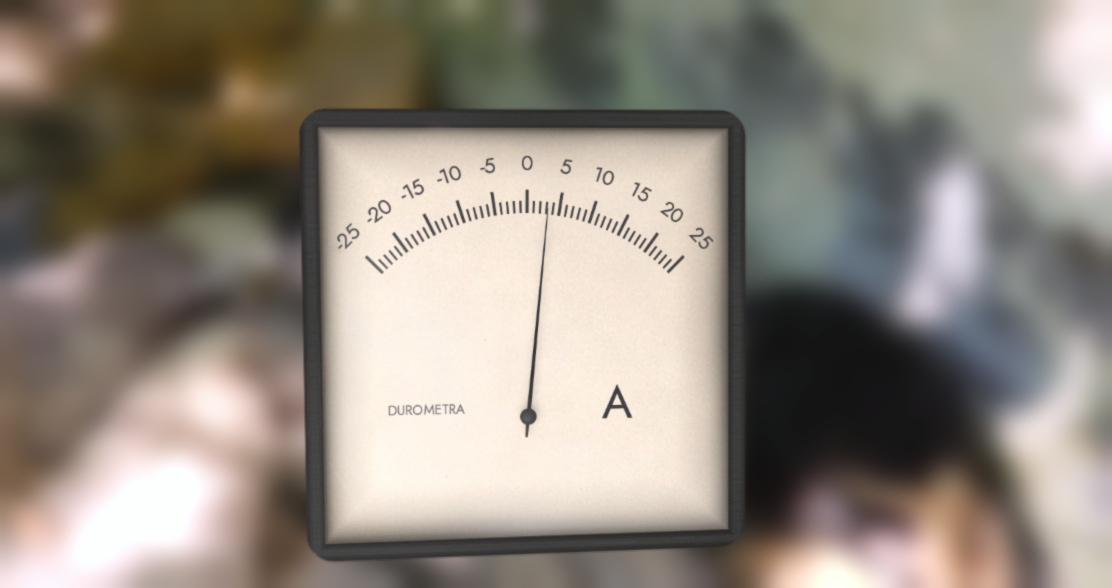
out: A 3
